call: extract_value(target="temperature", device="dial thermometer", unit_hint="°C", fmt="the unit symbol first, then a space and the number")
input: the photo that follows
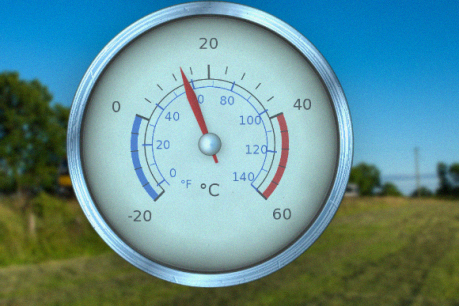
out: °C 14
